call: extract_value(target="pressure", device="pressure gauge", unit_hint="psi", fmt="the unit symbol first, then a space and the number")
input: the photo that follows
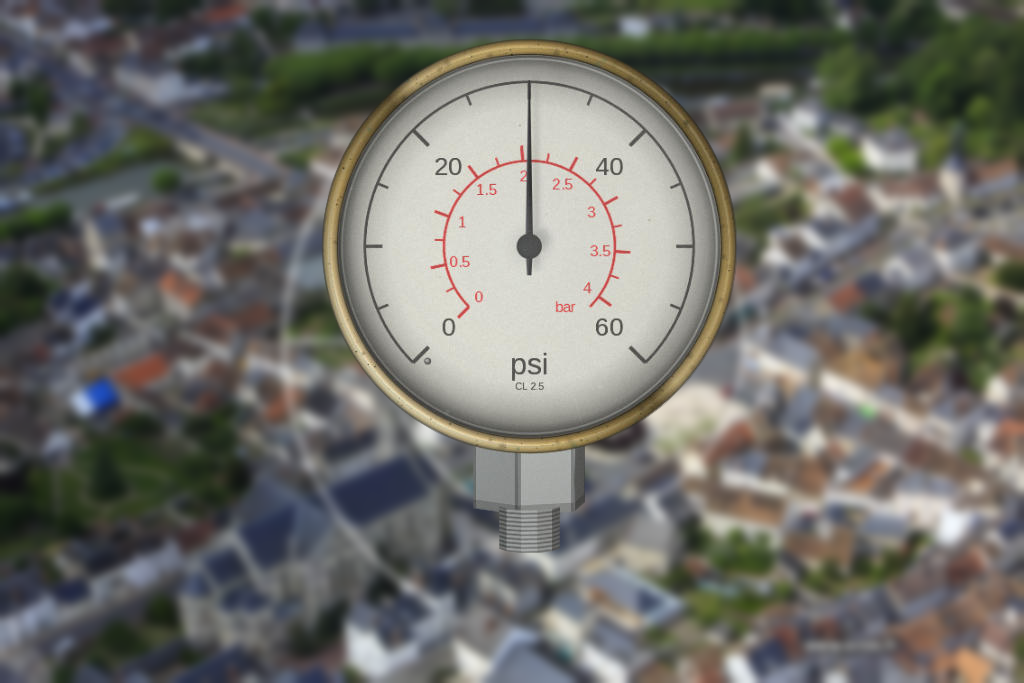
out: psi 30
